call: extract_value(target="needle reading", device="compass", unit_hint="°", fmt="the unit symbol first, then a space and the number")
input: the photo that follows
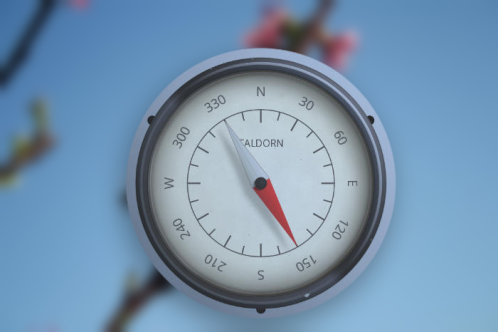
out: ° 150
